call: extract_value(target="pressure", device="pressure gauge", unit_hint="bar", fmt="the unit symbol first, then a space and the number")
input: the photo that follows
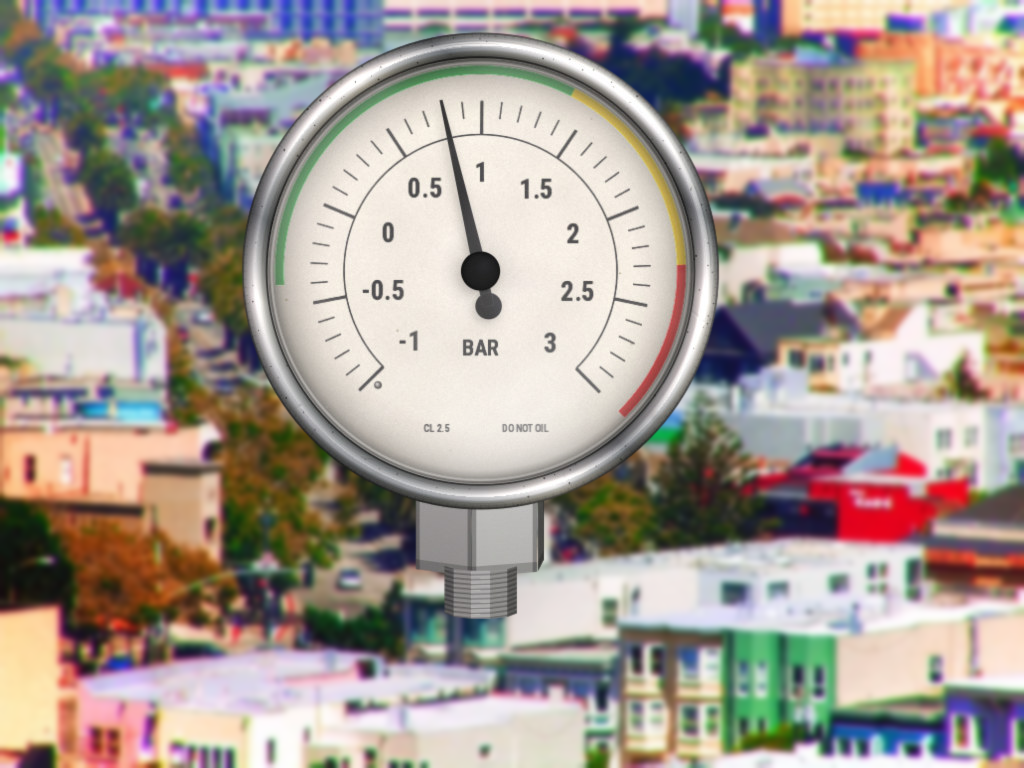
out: bar 0.8
